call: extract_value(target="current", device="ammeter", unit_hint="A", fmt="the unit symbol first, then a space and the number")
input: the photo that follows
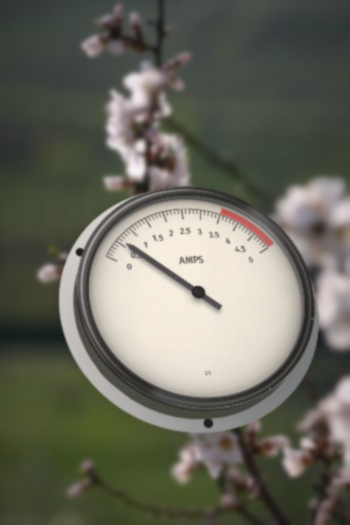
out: A 0.5
